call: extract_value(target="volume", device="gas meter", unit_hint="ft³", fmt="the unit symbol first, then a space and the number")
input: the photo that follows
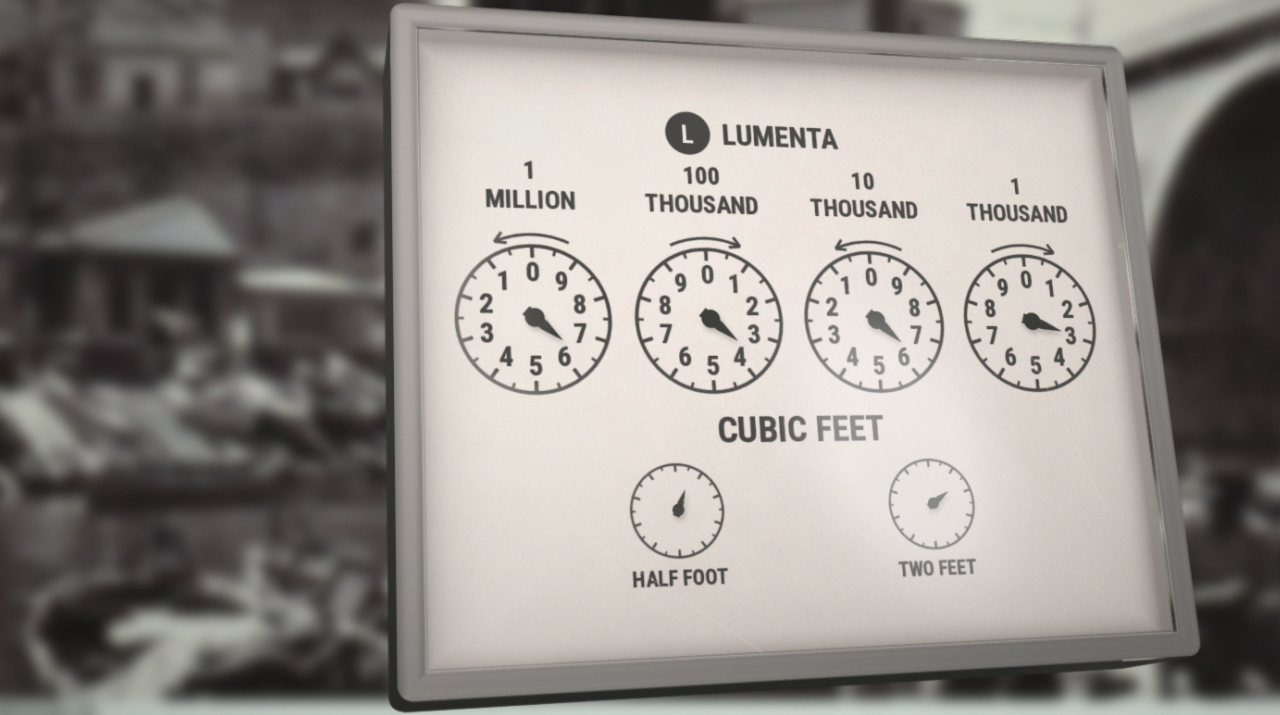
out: ft³ 636300
